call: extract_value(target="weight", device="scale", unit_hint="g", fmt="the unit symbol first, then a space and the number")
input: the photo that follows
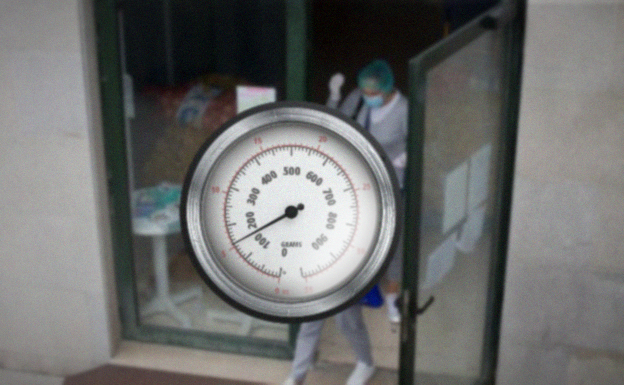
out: g 150
